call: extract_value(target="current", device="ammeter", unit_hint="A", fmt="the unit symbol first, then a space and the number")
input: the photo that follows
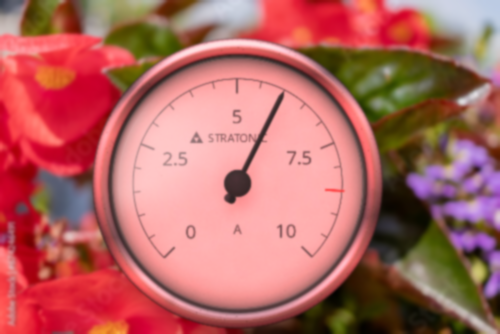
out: A 6
